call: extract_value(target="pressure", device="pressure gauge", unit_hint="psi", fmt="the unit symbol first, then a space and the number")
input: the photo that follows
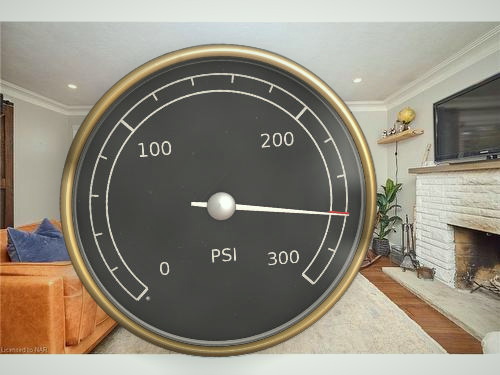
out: psi 260
